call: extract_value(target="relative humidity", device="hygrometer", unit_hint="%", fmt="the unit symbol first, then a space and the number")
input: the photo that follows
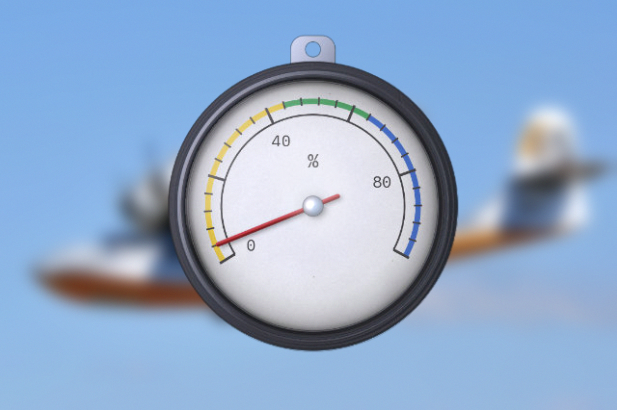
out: % 4
